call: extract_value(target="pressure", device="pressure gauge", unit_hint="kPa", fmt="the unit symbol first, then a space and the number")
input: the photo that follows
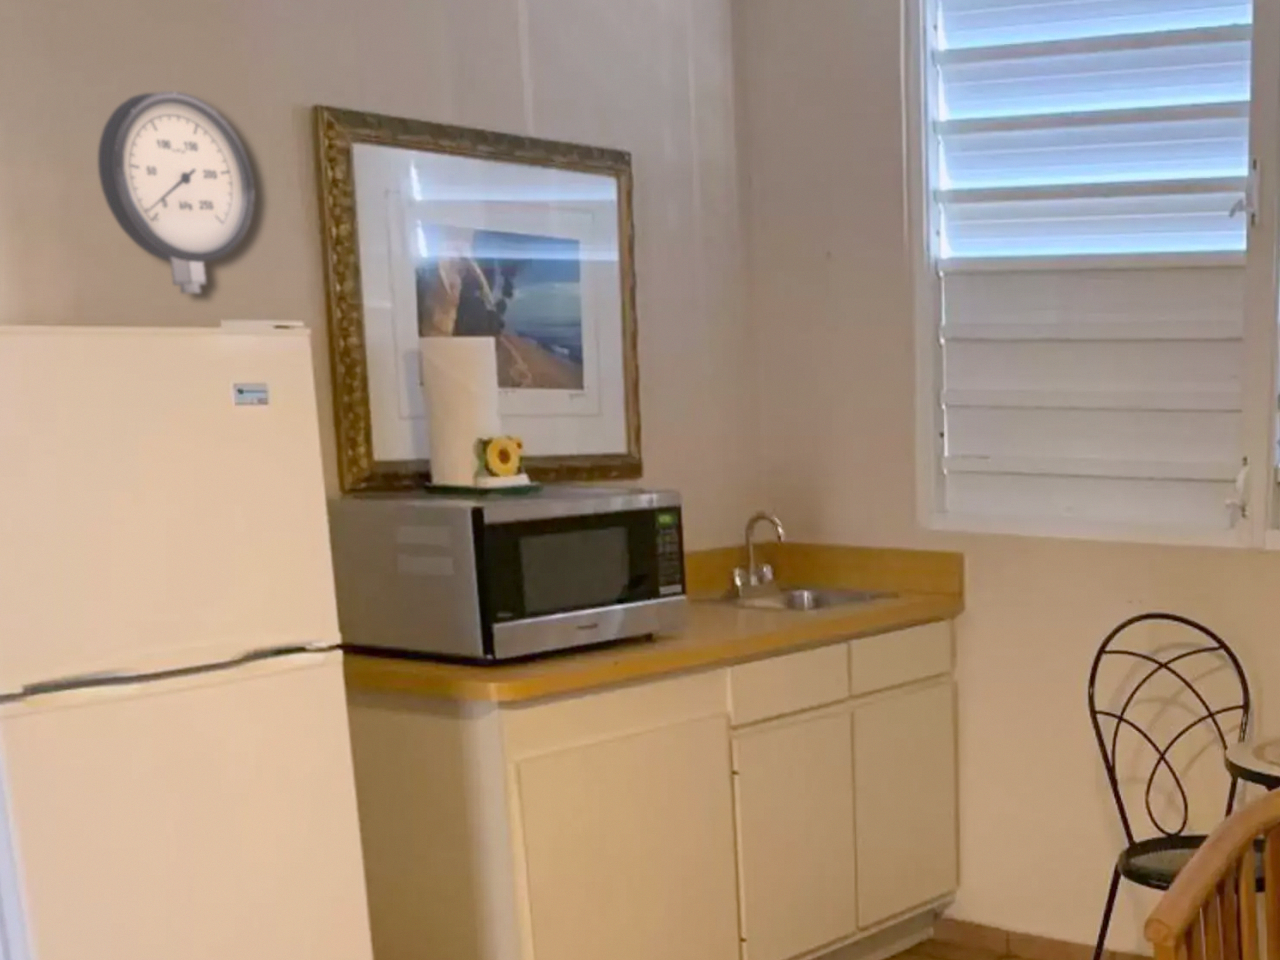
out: kPa 10
